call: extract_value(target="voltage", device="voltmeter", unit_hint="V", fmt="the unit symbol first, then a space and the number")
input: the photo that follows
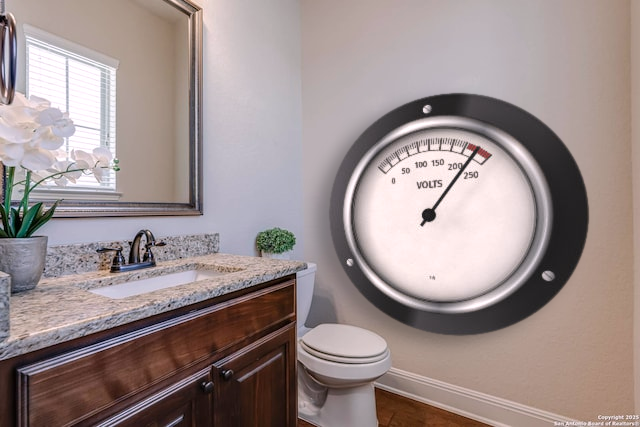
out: V 225
